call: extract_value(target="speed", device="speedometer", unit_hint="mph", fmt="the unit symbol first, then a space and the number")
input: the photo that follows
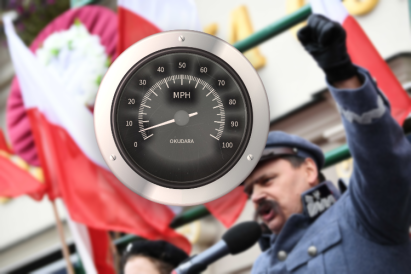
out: mph 5
